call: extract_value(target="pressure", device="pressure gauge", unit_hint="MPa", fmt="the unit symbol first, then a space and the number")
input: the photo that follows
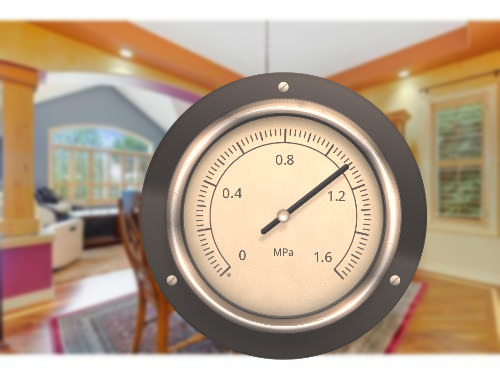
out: MPa 1.1
